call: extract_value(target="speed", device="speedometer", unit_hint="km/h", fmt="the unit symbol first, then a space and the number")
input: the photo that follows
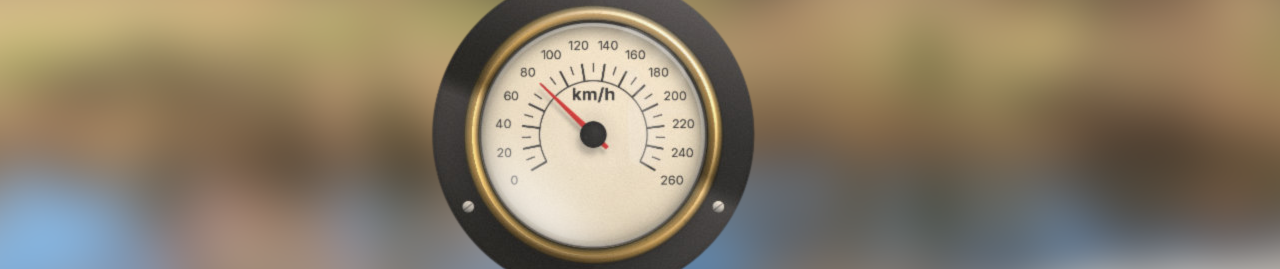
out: km/h 80
